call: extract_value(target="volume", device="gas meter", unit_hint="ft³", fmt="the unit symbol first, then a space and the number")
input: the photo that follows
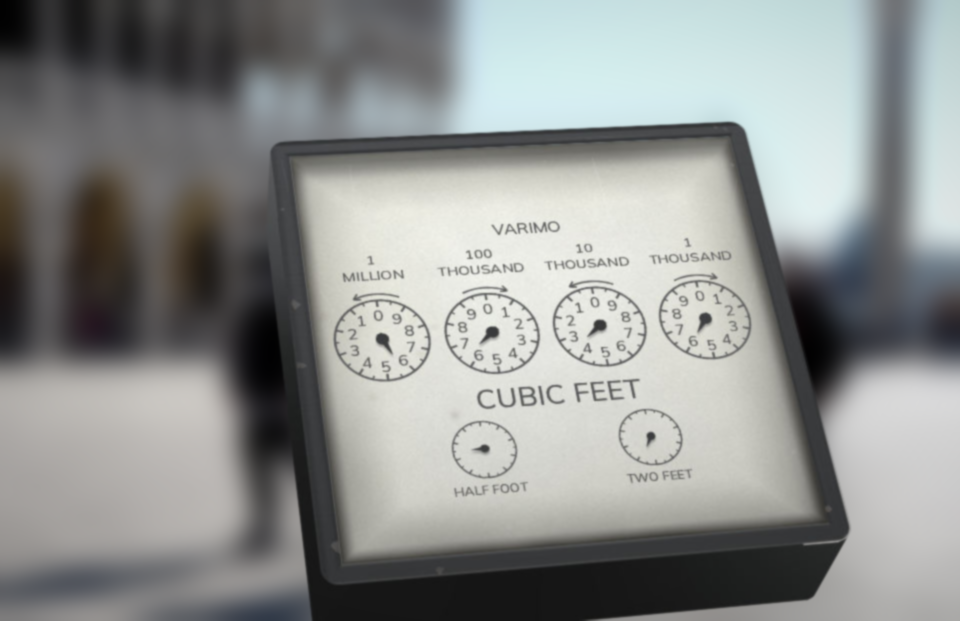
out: ft³ 563600
